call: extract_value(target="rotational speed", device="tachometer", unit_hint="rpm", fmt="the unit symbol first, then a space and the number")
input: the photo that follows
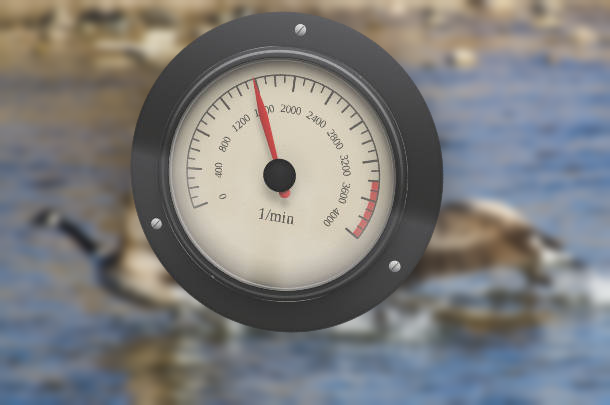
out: rpm 1600
